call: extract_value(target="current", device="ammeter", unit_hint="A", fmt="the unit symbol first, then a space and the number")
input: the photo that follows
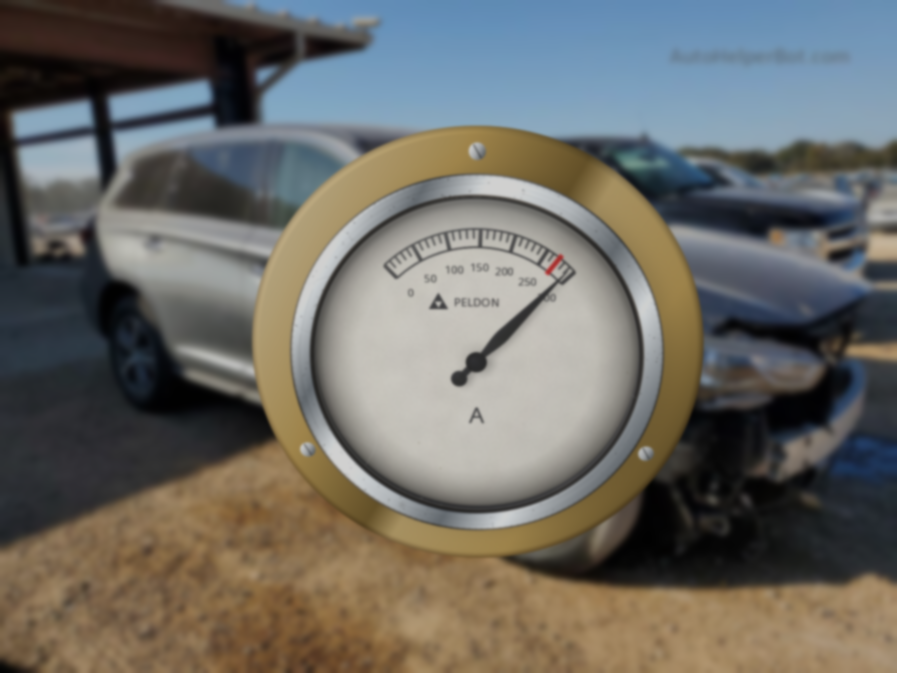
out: A 290
